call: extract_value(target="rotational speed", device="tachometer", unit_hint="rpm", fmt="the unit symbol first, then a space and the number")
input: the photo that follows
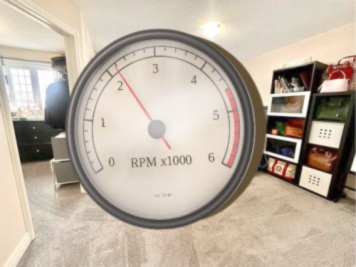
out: rpm 2200
